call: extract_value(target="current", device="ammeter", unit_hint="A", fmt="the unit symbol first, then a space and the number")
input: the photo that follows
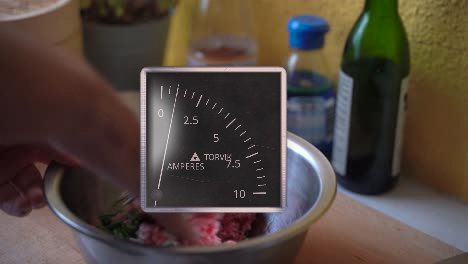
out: A 1
